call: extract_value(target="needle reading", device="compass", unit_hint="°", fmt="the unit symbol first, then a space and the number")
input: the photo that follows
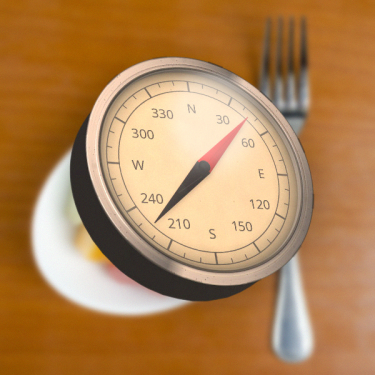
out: ° 45
